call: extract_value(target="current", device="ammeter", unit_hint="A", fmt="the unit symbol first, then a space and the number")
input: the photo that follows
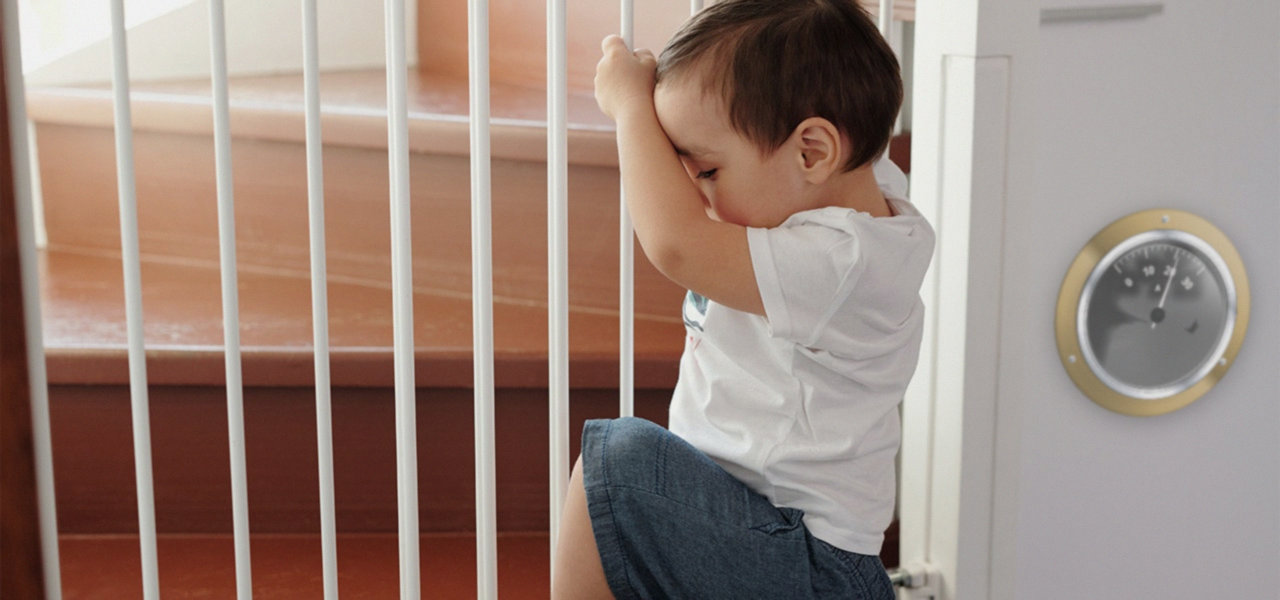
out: A 20
